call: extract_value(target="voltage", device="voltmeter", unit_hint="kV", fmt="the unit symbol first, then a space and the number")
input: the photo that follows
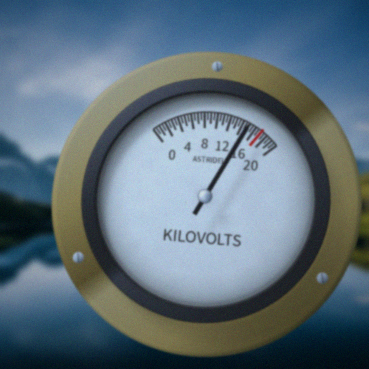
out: kV 15
